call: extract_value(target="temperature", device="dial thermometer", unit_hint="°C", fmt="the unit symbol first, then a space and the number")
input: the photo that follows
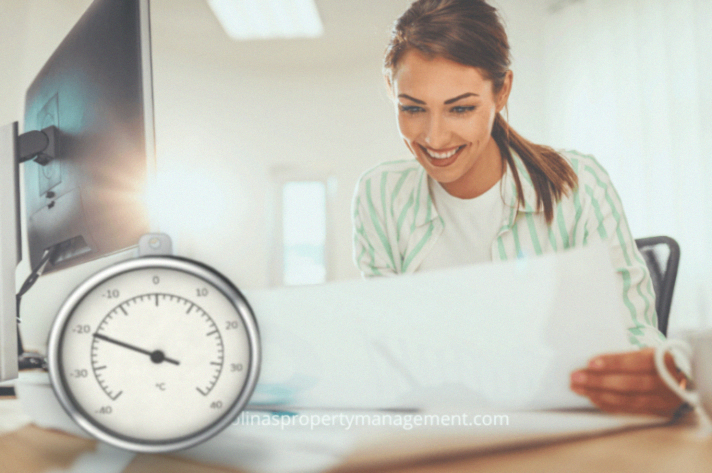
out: °C -20
